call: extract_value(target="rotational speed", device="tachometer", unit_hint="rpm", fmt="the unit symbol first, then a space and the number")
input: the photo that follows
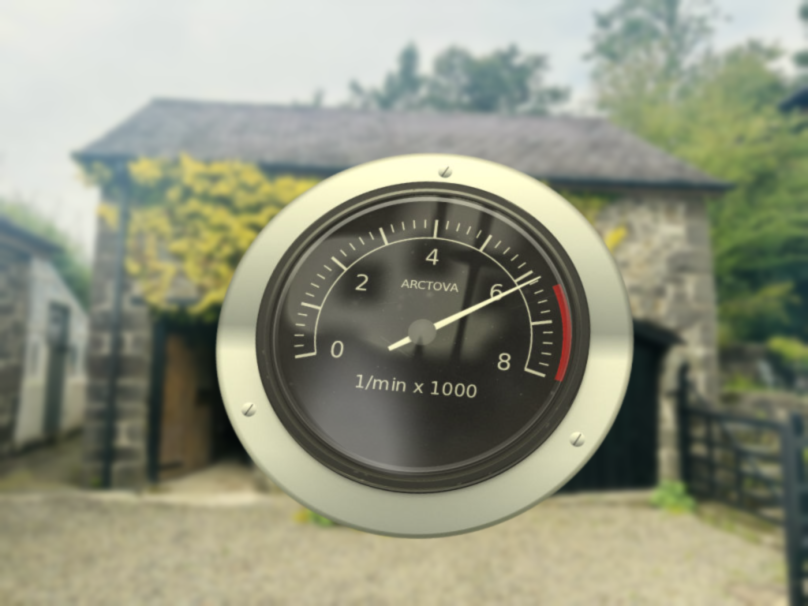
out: rpm 6200
